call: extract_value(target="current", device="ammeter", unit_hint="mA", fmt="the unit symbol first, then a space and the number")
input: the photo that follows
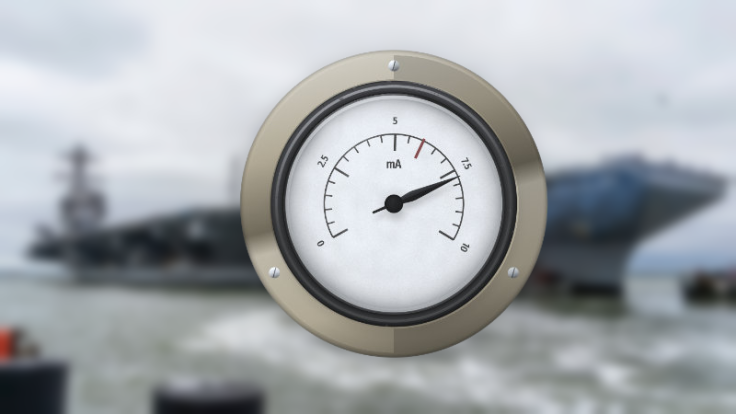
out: mA 7.75
